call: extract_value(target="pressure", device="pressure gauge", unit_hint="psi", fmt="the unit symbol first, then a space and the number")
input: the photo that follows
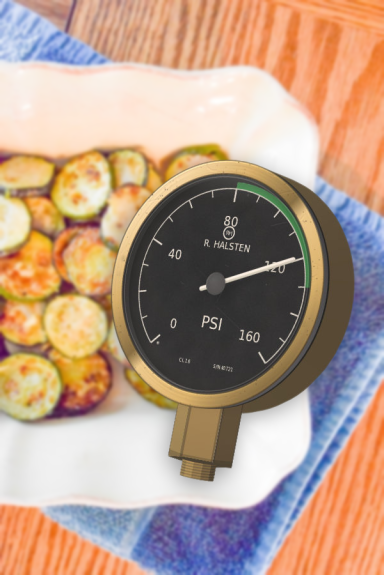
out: psi 120
